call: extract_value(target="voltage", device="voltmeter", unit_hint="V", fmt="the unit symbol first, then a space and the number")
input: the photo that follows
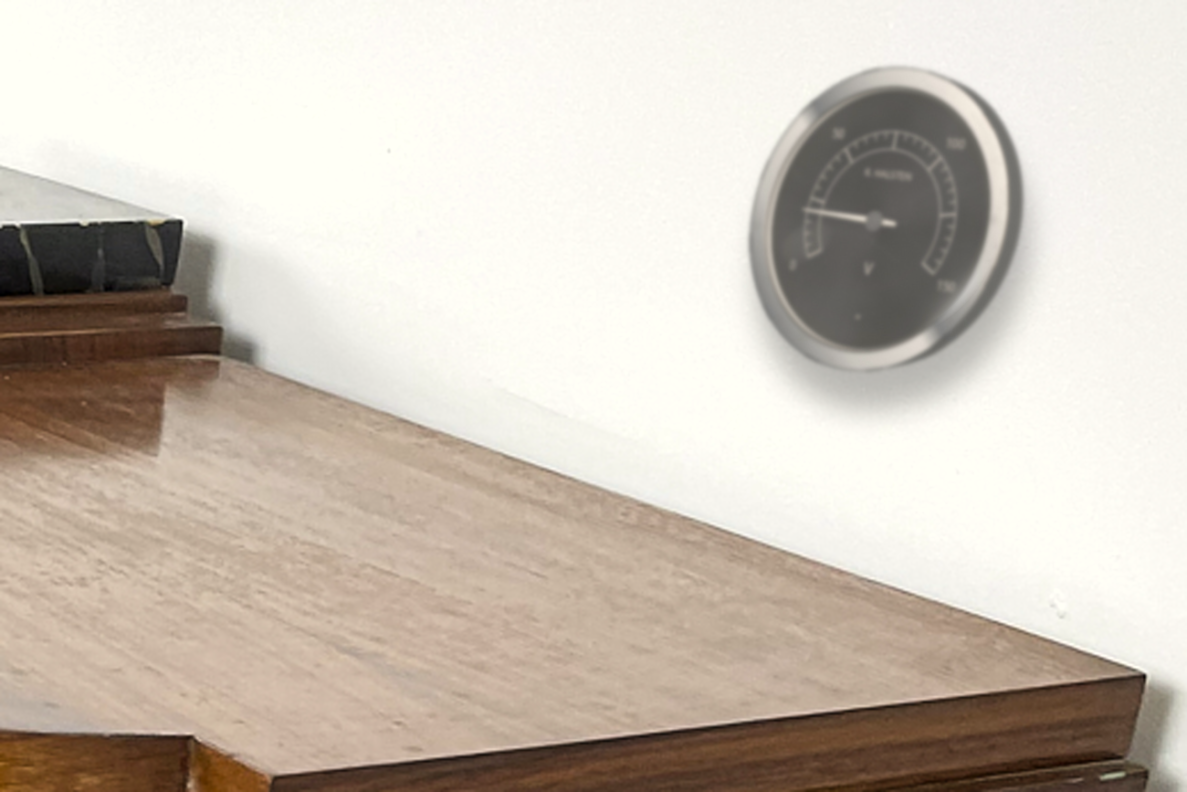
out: V 20
